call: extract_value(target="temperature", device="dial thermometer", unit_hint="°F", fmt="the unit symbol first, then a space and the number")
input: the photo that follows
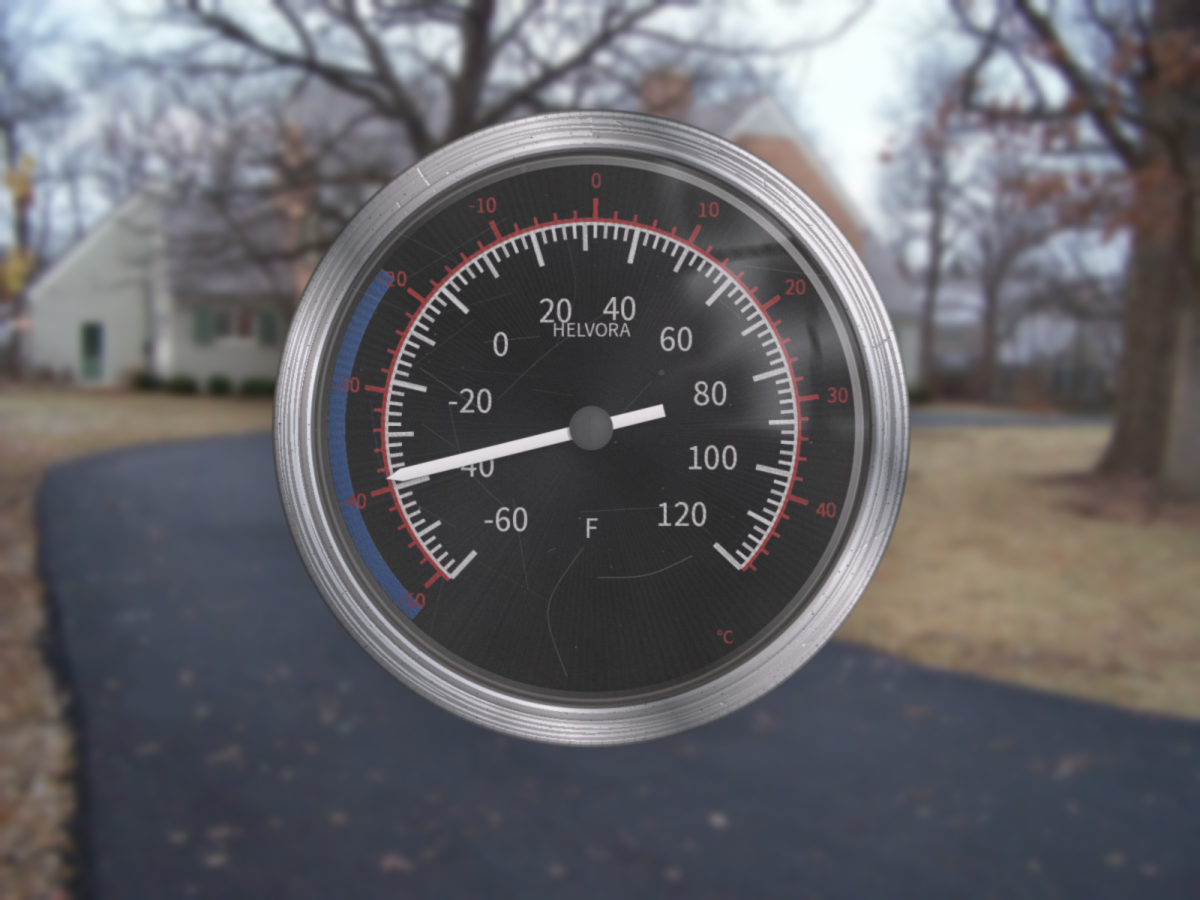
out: °F -38
